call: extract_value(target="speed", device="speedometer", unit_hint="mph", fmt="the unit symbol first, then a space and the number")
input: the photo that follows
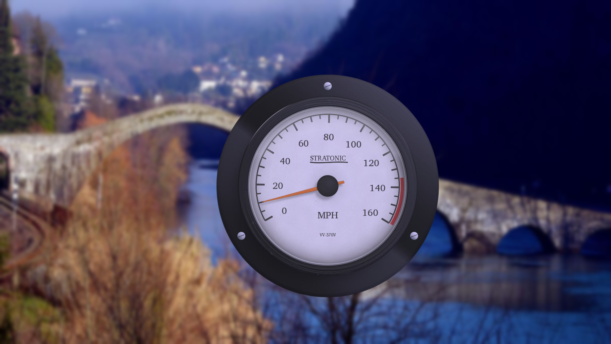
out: mph 10
